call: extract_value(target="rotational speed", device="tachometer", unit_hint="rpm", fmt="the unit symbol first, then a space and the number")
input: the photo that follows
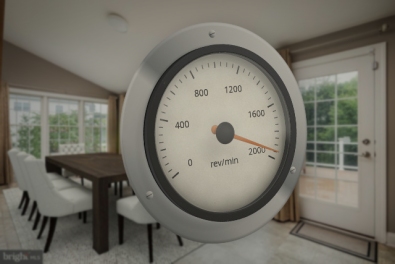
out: rpm 1950
